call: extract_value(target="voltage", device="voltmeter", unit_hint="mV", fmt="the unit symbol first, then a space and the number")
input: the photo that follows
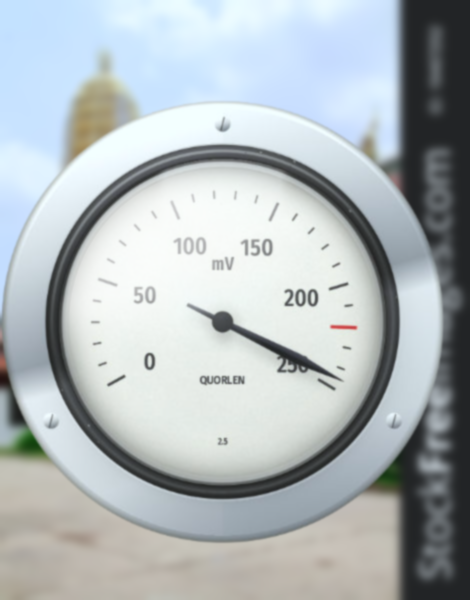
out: mV 245
